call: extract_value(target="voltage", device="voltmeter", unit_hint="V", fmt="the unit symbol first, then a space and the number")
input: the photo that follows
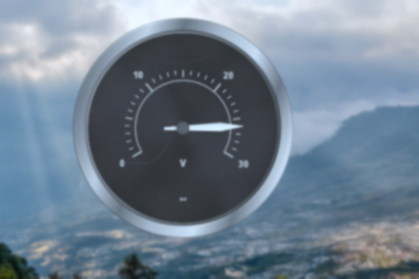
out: V 26
